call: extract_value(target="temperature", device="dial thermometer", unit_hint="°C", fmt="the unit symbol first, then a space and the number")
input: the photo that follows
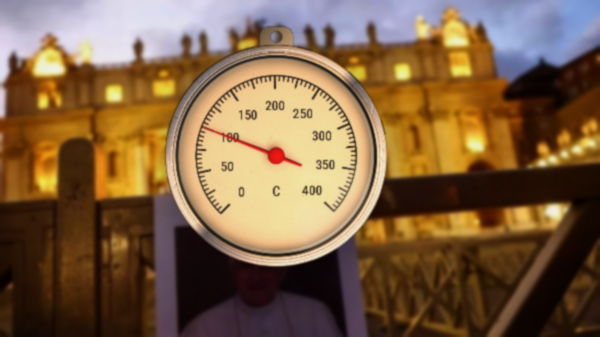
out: °C 100
